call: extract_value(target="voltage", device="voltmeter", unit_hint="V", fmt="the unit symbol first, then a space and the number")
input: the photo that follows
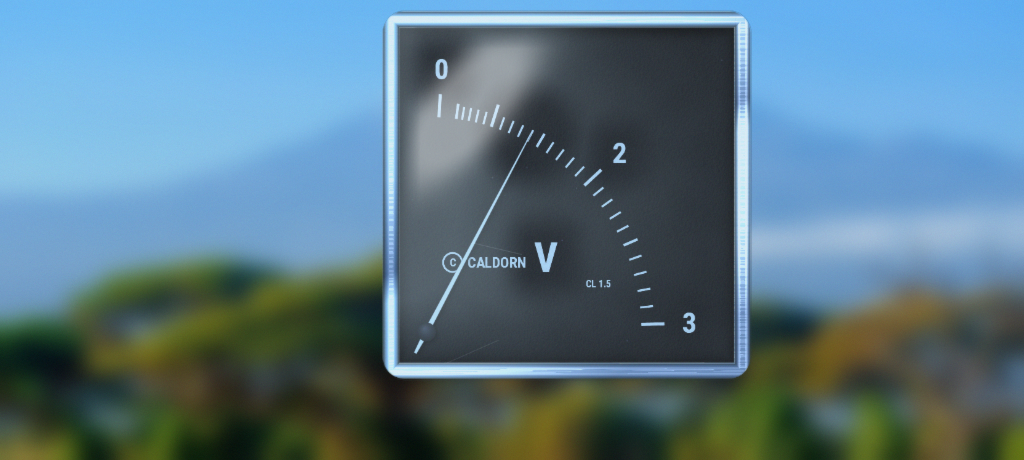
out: V 1.4
